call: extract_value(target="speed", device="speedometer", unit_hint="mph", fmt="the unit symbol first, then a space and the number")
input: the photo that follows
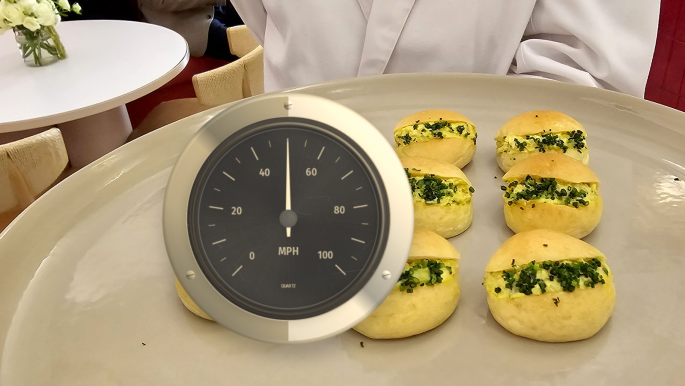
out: mph 50
